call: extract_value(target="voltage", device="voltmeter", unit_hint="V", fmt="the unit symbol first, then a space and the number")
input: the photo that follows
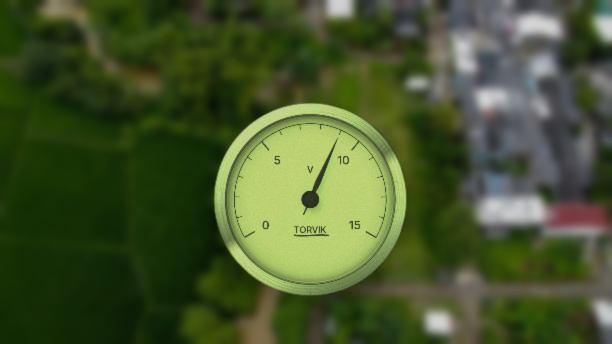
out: V 9
